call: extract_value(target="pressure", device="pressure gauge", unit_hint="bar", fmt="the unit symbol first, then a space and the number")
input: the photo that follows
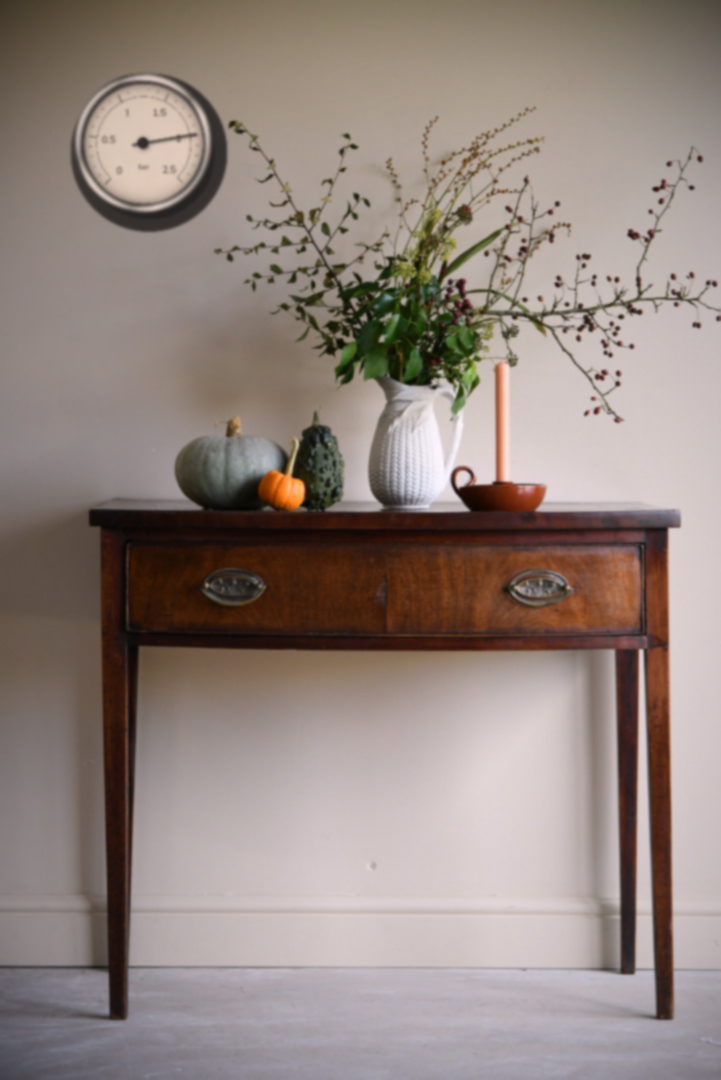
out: bar 2
